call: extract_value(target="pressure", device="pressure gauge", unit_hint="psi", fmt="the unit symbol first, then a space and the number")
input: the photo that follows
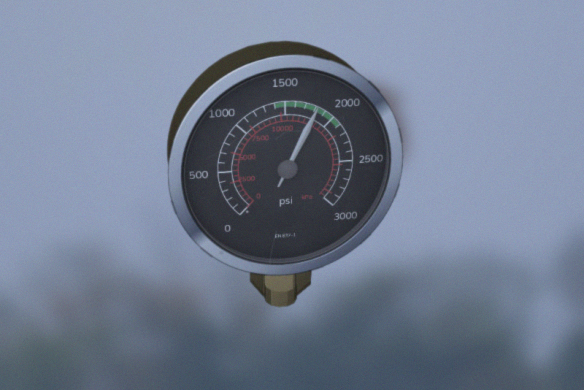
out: psi 1800
